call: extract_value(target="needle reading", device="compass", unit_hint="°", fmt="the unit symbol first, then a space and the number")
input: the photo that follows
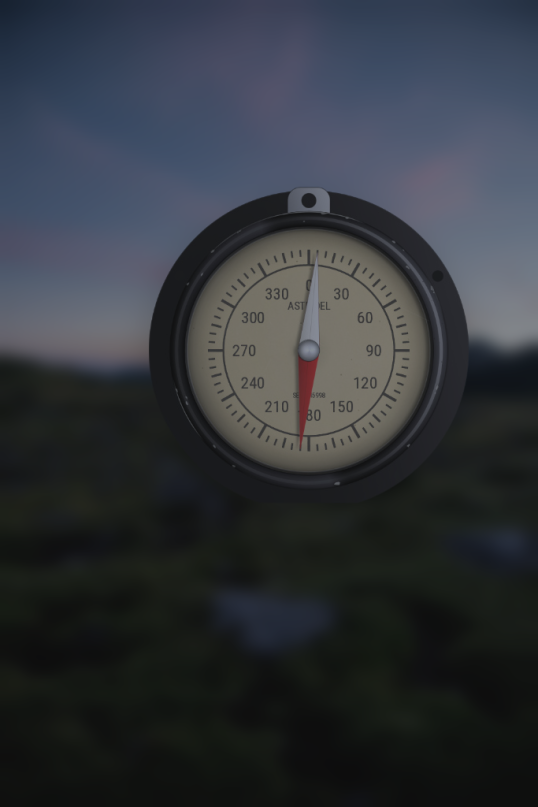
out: ° 185
